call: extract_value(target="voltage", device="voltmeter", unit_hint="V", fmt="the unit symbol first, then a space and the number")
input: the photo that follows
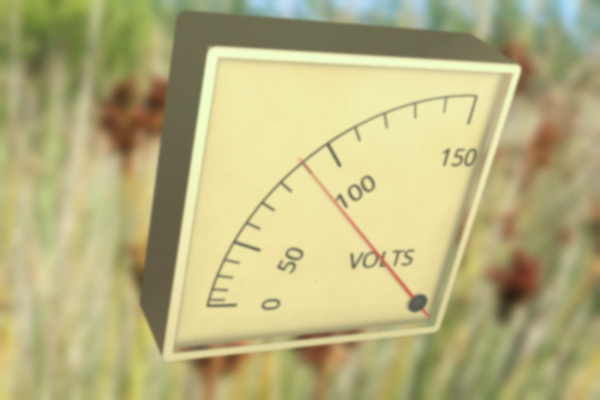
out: V 90
